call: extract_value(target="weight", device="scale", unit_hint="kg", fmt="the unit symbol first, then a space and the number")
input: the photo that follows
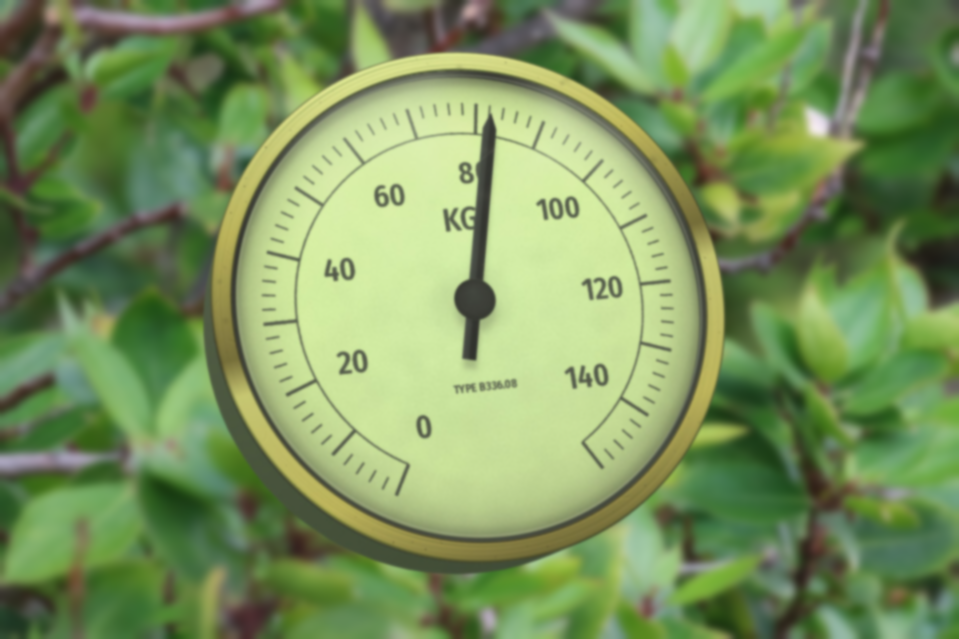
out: kg 82
